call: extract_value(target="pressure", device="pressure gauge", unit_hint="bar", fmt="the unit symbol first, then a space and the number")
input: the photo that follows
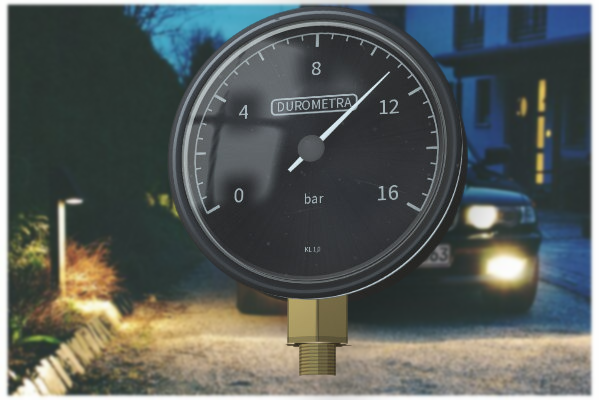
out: bar 11
